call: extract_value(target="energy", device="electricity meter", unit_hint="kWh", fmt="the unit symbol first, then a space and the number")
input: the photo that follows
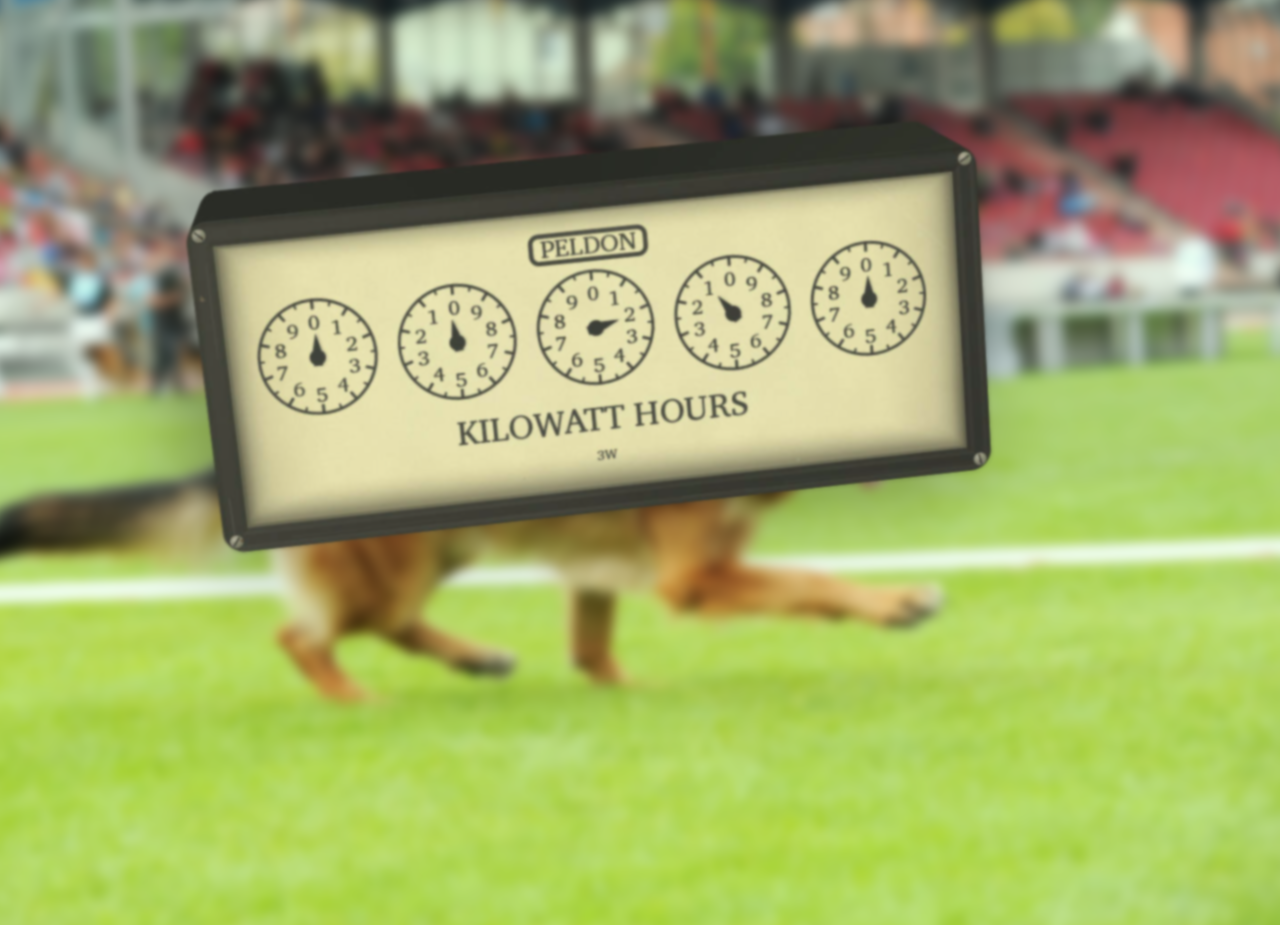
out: kWh 210
